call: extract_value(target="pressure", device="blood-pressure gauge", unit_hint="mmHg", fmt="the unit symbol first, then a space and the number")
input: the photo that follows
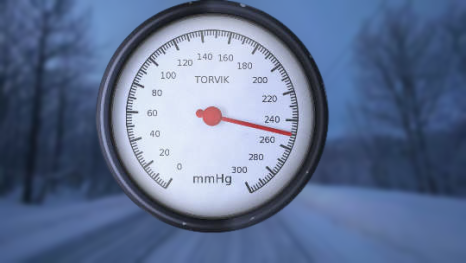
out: mmHg 250
